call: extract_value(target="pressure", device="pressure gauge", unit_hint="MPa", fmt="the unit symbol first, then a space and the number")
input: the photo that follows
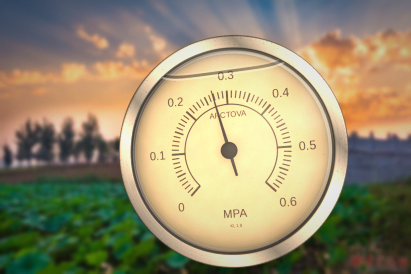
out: MPa 0.27
